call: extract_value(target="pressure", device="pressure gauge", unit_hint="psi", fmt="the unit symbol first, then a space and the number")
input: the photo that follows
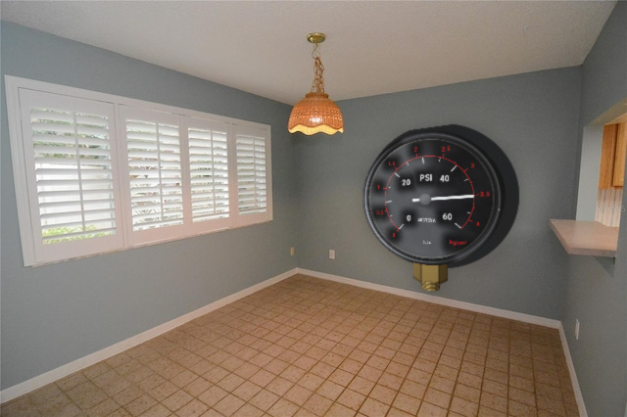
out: psi 50
